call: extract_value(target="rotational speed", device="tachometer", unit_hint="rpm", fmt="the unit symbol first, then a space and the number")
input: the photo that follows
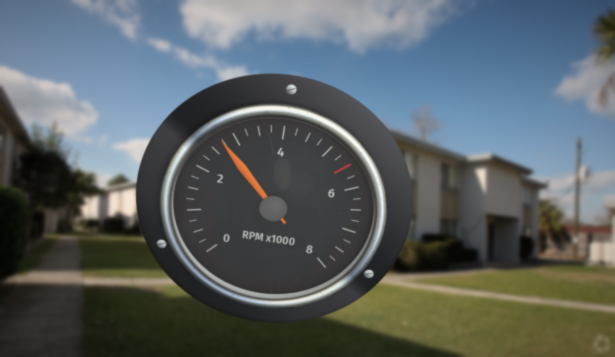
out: rpm 2750
